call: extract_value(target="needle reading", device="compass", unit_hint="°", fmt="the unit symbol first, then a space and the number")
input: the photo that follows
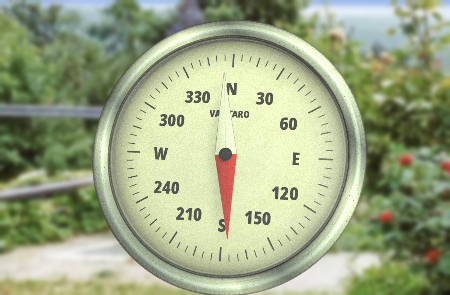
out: ° 175
